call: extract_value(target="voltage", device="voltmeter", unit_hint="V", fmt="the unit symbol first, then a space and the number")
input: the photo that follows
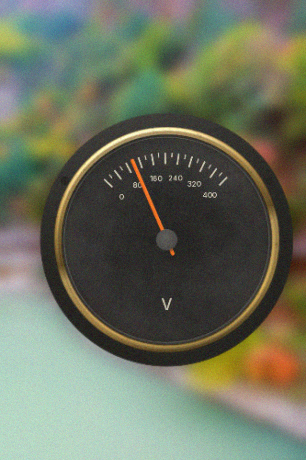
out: V 100
